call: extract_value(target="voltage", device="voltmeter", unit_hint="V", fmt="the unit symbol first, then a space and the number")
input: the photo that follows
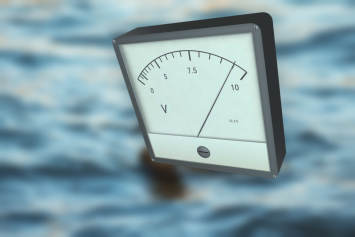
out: V 9.5
